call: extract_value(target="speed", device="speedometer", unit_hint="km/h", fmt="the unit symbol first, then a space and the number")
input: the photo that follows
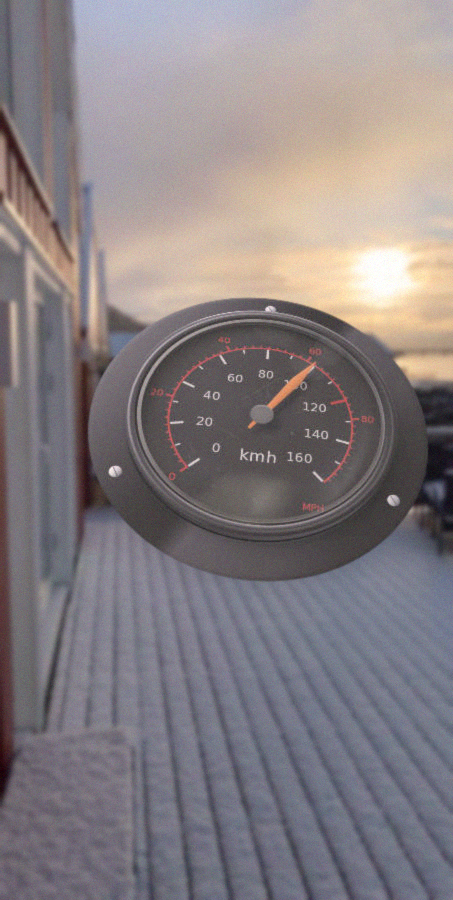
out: km/h 100
